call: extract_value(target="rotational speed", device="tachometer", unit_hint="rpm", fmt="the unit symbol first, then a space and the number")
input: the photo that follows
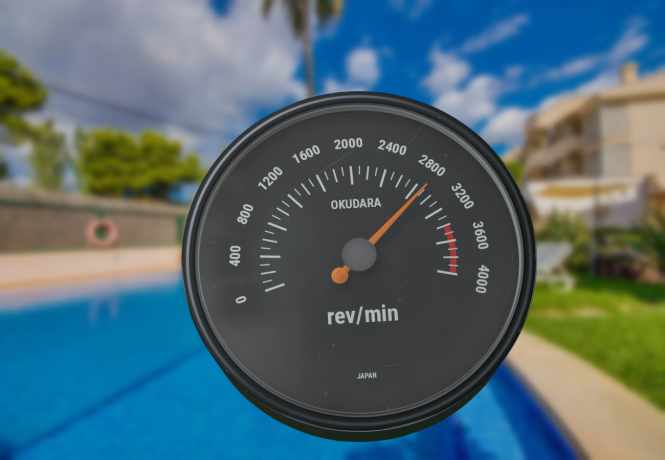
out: rpm 2900
